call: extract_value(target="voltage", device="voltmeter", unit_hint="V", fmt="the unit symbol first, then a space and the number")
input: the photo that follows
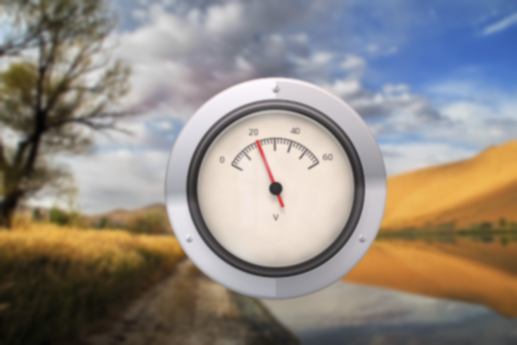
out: V 20
